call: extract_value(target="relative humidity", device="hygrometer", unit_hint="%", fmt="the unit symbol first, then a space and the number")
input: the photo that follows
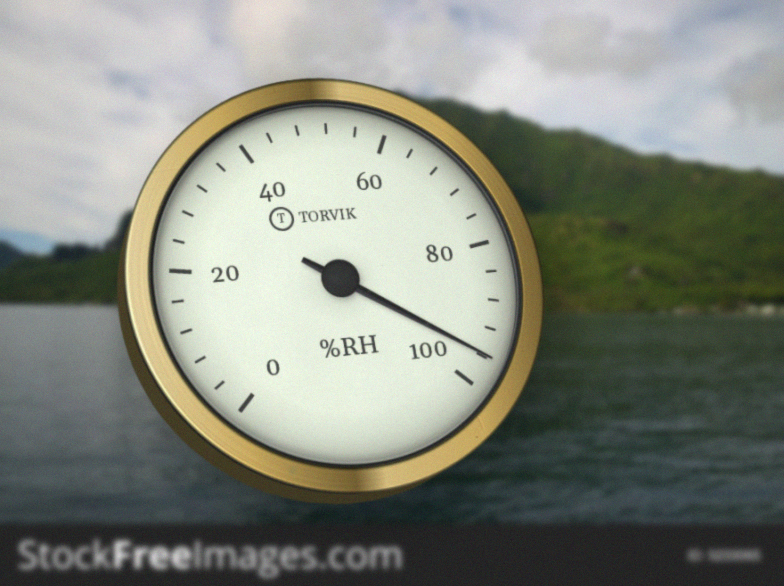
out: % 96
